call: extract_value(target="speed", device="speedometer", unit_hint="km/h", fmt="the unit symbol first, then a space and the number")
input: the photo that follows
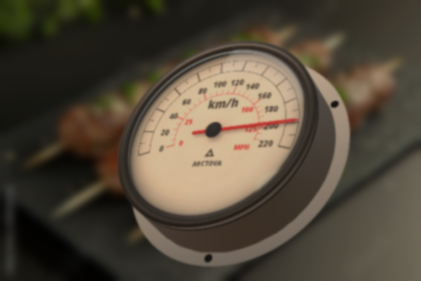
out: km/h 200
